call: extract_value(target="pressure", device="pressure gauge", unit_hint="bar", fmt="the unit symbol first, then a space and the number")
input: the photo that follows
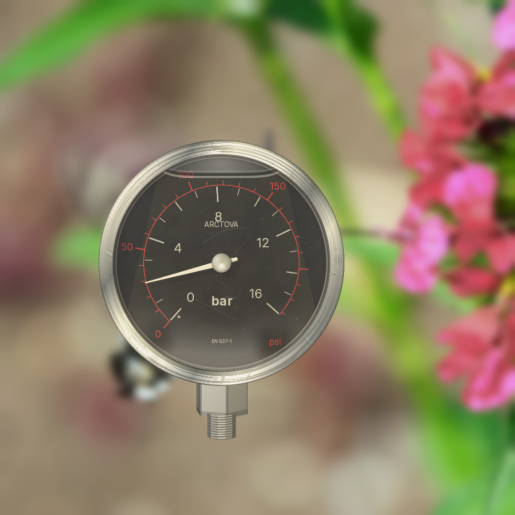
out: bar 2
